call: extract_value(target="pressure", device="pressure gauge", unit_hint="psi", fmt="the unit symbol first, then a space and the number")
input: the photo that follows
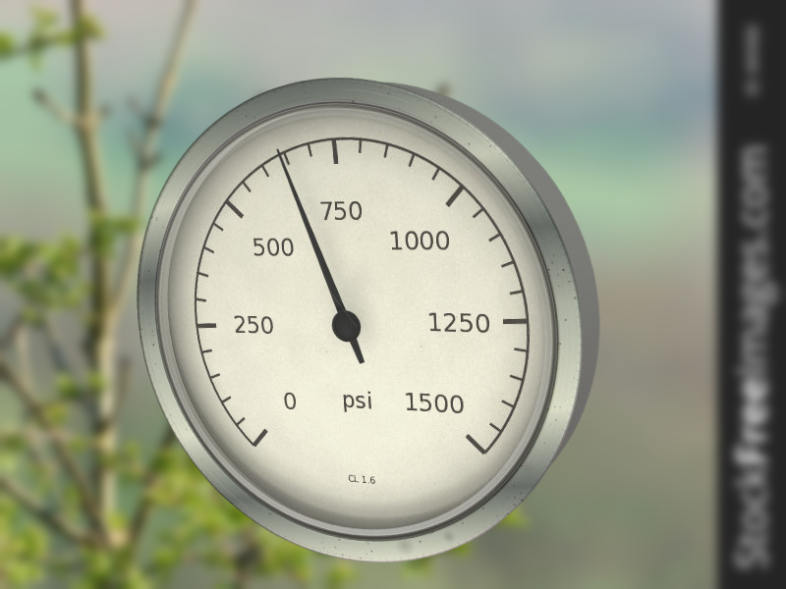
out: psi 650
